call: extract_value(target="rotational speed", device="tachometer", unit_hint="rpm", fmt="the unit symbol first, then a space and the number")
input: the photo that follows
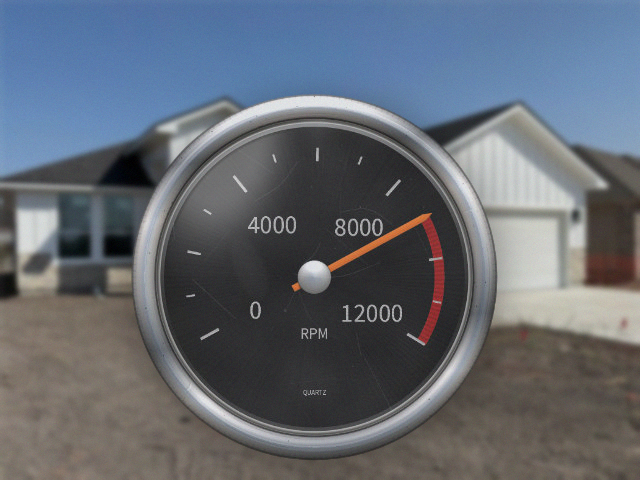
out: rpm 9000
